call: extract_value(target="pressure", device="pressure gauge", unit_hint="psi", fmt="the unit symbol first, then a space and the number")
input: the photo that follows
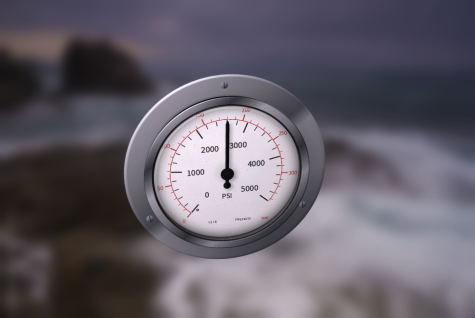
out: psi 2600
